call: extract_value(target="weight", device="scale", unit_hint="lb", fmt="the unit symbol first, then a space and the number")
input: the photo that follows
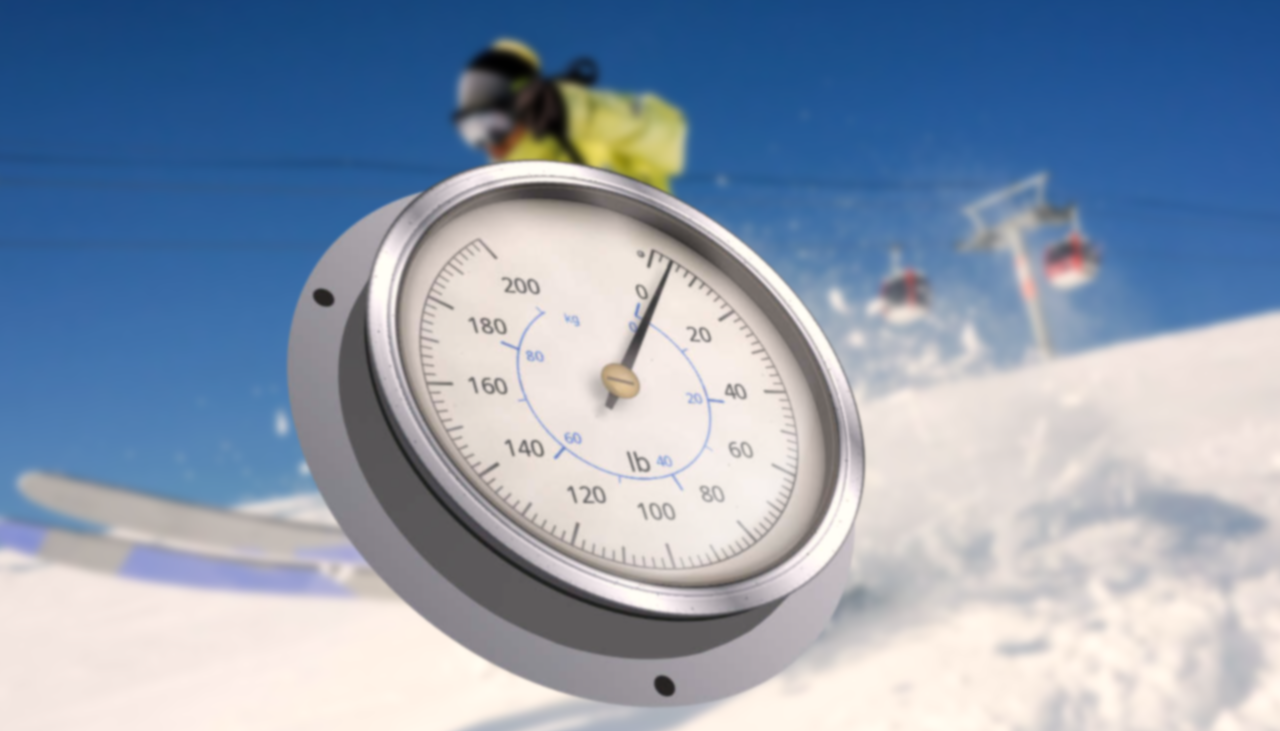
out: lb 4
